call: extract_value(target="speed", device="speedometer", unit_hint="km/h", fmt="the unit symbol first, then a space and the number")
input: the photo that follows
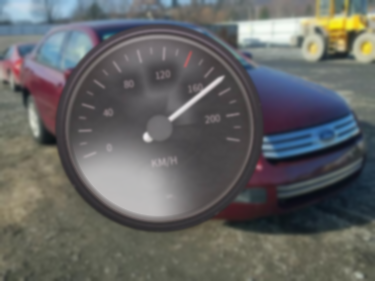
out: km/h 170
